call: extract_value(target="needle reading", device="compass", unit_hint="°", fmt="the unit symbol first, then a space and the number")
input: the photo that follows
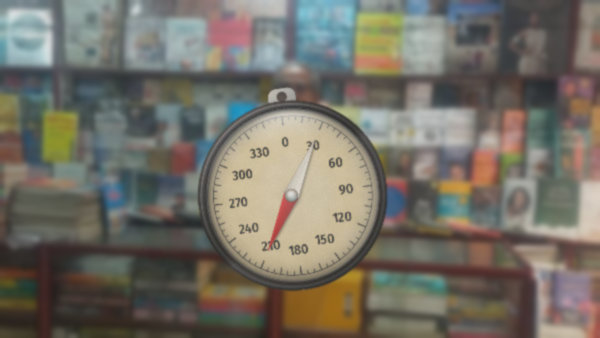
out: ° 210
